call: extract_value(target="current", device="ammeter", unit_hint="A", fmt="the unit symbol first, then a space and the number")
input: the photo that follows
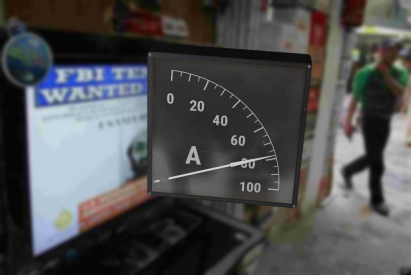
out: A 77.5
